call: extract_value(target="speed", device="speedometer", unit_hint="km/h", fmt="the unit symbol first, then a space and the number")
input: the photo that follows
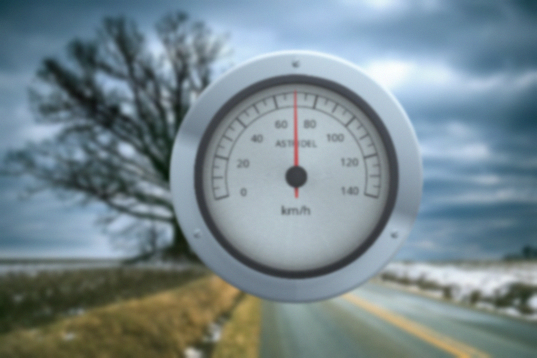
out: km/h 70
